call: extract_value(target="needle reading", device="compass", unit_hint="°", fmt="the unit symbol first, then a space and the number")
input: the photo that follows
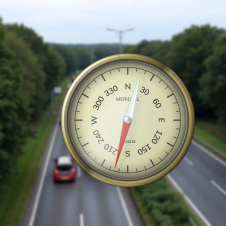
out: ° 195
